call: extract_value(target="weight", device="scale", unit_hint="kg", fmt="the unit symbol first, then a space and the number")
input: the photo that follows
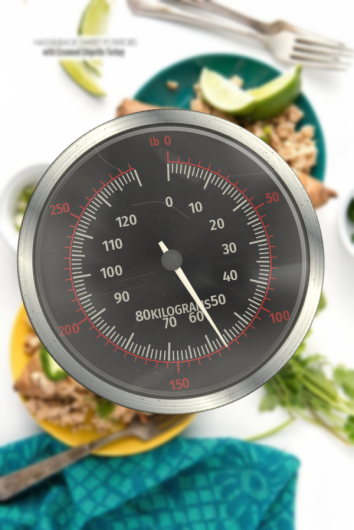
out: kg 57
